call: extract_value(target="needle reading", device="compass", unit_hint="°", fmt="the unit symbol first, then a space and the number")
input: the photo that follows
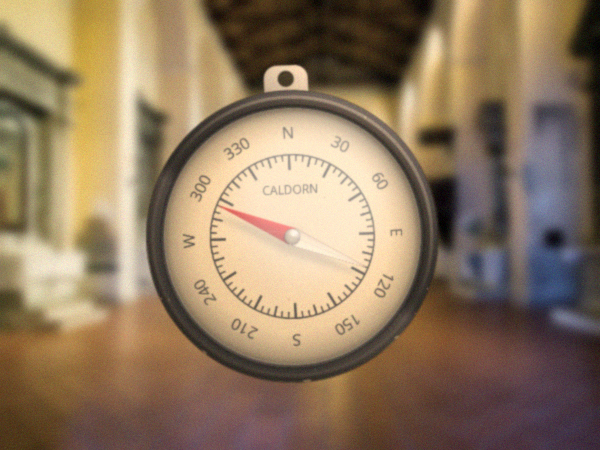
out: ° 295
